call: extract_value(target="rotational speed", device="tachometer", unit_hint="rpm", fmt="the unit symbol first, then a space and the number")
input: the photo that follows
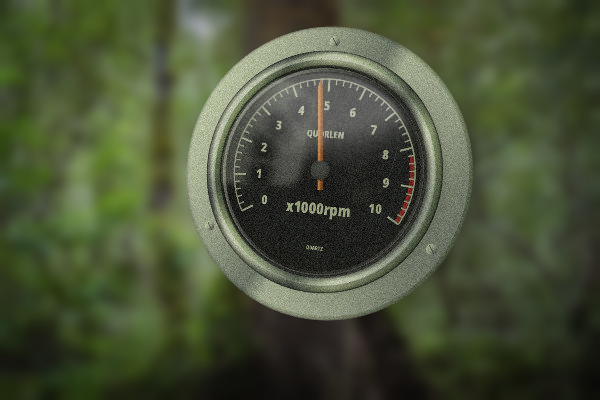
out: rpm 4800
